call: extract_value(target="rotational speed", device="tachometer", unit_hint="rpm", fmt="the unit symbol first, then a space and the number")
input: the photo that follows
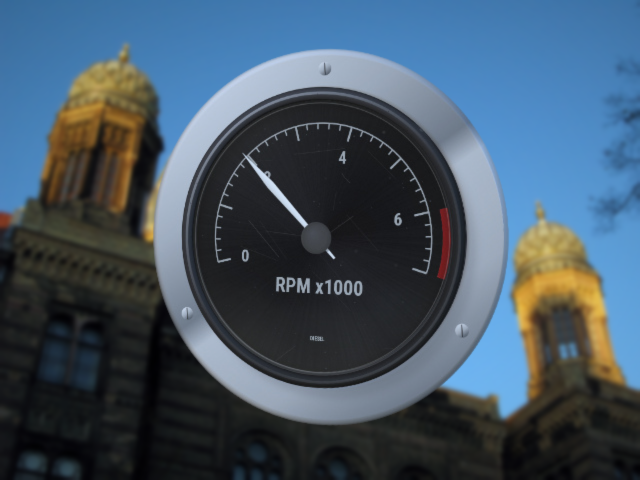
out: rpm 2000
